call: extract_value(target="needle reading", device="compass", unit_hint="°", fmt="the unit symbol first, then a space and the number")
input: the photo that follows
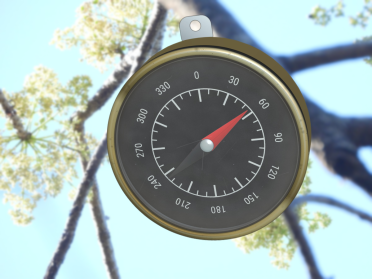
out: ° 55
